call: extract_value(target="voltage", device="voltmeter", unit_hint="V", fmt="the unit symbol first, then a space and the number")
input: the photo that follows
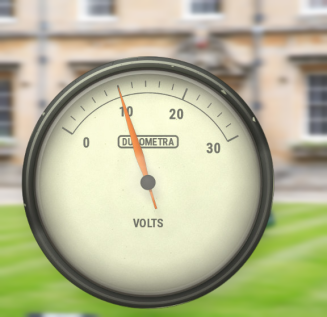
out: V 10
